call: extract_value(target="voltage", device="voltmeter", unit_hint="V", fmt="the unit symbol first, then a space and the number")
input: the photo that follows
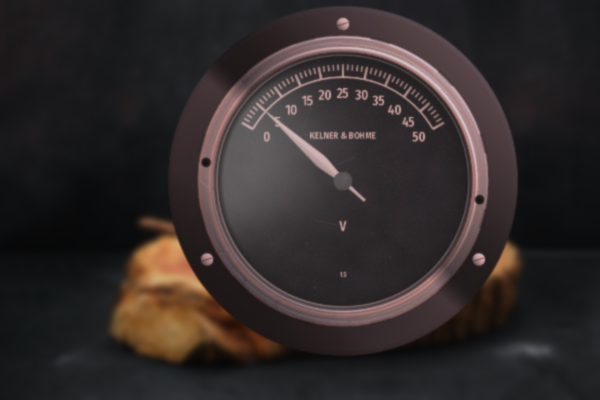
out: V 5
